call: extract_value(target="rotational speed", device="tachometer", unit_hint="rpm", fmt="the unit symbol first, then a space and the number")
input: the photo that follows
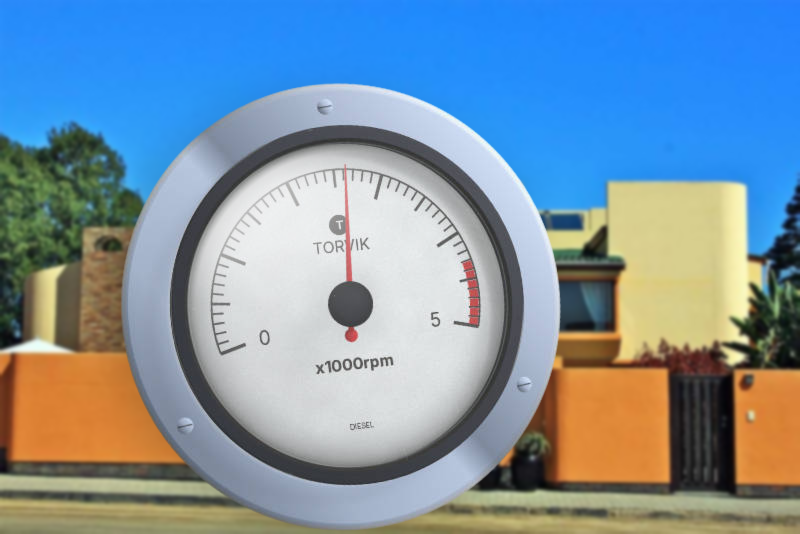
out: rpm 2600
